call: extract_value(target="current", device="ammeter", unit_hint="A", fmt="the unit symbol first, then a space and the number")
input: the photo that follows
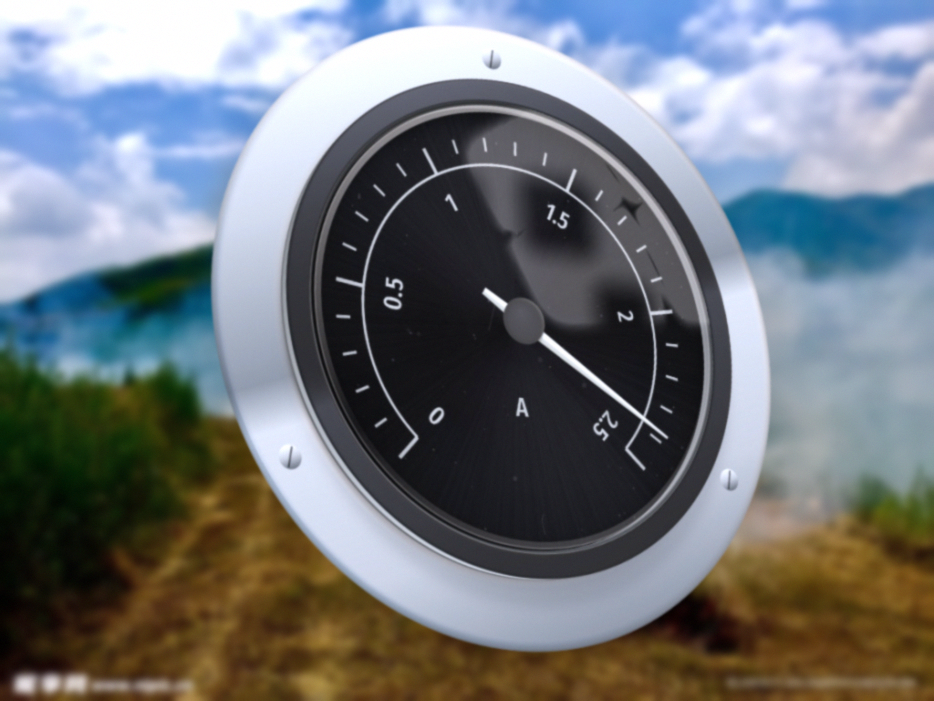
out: A 2.4
